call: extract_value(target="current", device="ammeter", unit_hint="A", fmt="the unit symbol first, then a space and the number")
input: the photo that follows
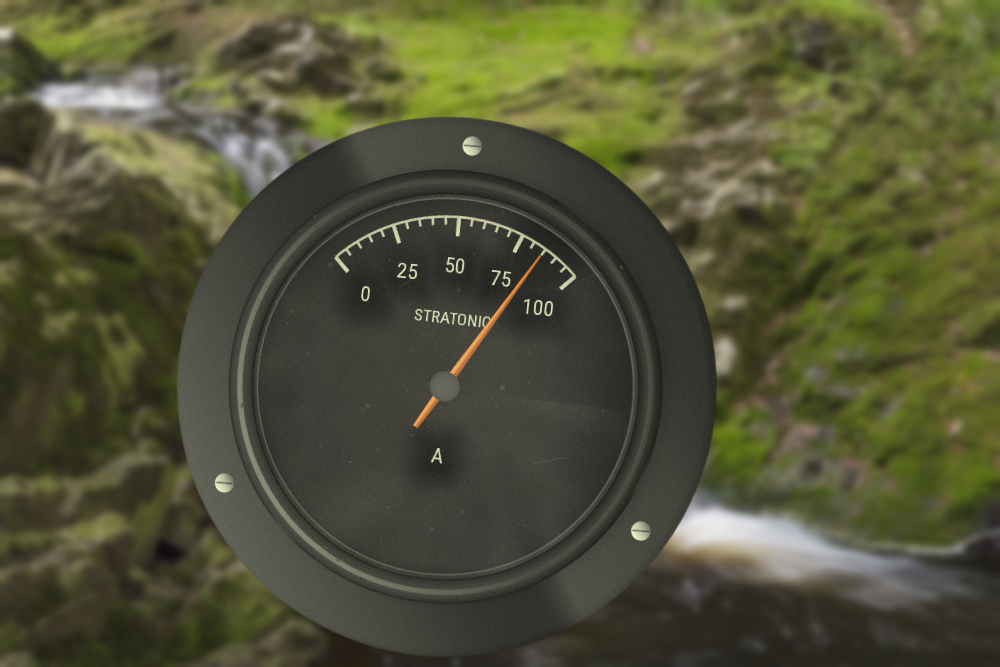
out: A 85
